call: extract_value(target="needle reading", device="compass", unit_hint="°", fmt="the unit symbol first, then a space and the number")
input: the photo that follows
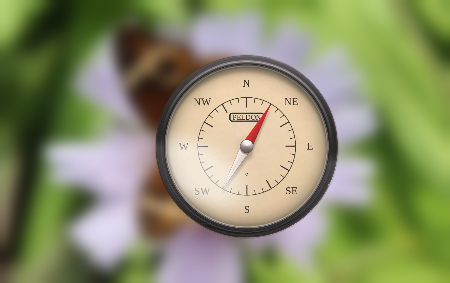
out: ° 30
